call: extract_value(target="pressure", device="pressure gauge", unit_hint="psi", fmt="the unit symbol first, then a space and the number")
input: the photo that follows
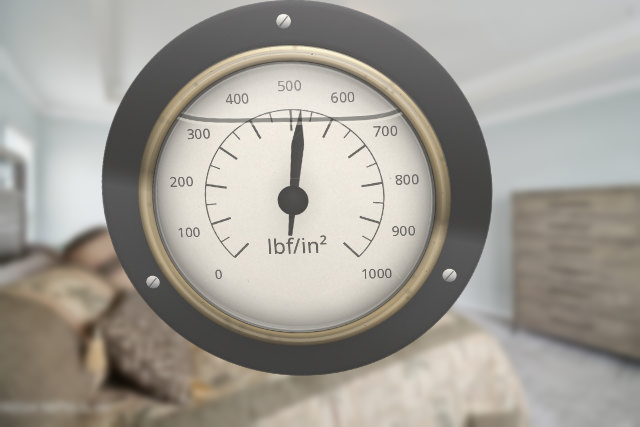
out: psi 525
